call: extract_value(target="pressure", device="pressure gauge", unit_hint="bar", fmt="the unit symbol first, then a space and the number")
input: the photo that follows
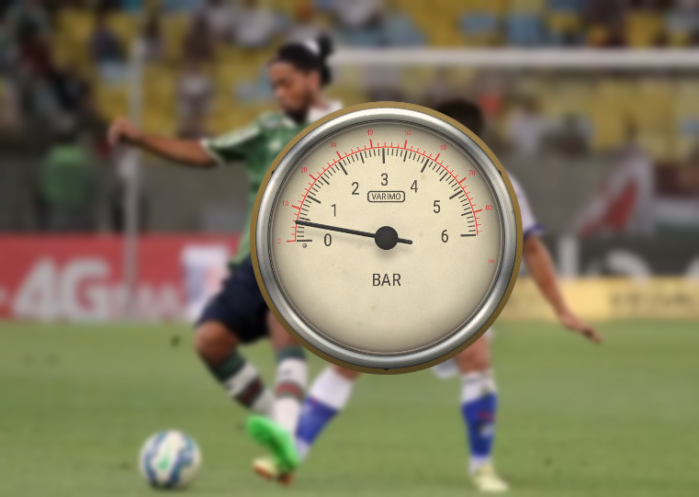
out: bar 0.4
